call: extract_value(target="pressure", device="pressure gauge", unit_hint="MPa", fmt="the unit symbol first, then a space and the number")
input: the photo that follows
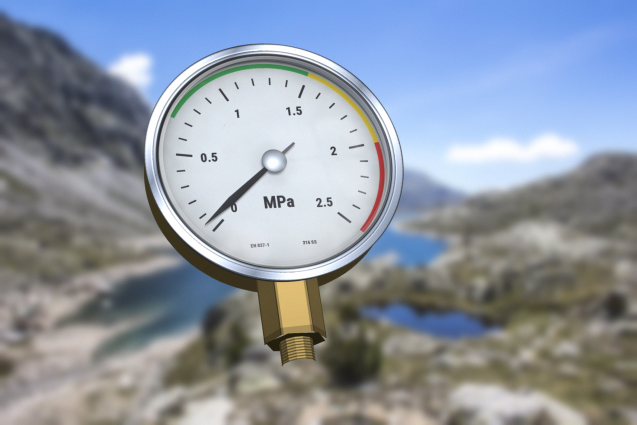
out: MPa 0.05
